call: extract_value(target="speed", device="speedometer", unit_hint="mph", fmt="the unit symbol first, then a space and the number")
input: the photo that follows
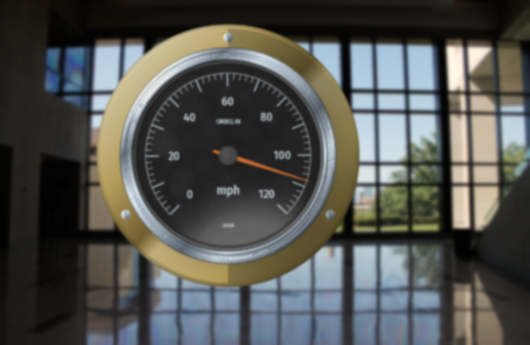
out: mph 108
